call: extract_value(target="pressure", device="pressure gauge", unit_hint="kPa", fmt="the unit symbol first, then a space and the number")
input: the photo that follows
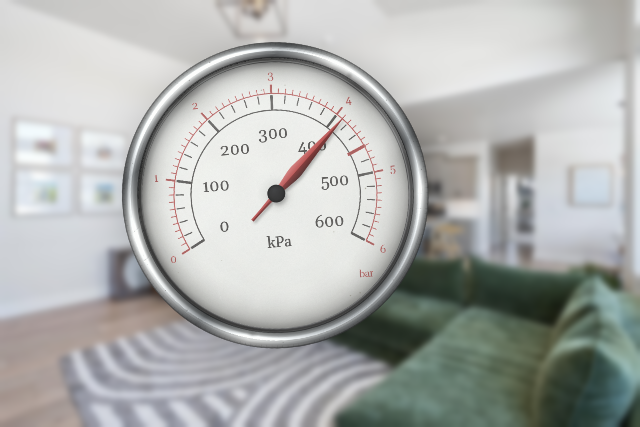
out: kPa 410
